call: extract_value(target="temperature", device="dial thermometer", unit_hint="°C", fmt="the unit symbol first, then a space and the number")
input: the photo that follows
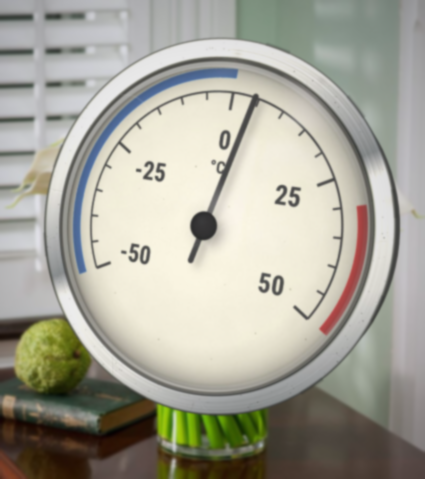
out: °C 5
